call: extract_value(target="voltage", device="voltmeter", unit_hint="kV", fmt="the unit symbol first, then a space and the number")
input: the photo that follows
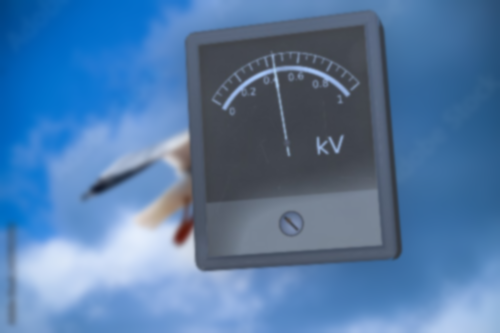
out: kV 0.45
